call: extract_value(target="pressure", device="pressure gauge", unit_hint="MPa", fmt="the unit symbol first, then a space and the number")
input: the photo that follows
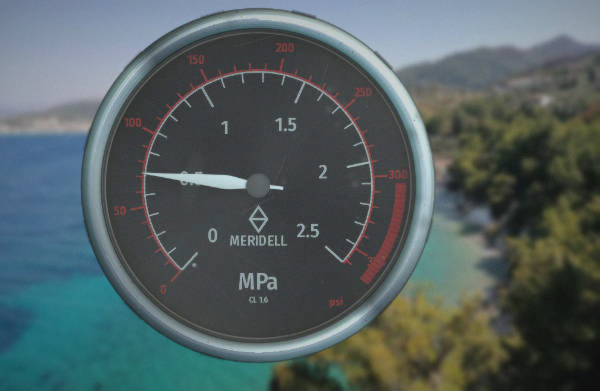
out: MPa 0.5
